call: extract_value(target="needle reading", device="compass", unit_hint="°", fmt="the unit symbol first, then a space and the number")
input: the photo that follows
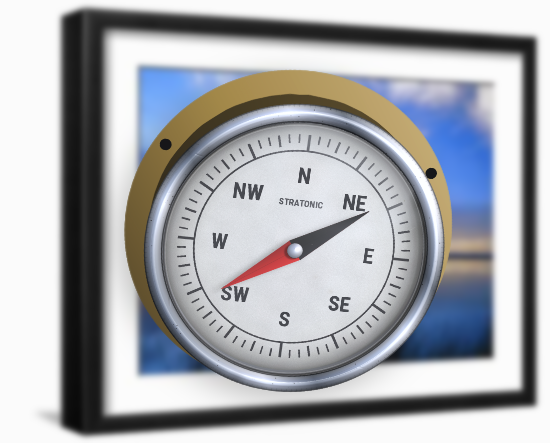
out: ° 235
